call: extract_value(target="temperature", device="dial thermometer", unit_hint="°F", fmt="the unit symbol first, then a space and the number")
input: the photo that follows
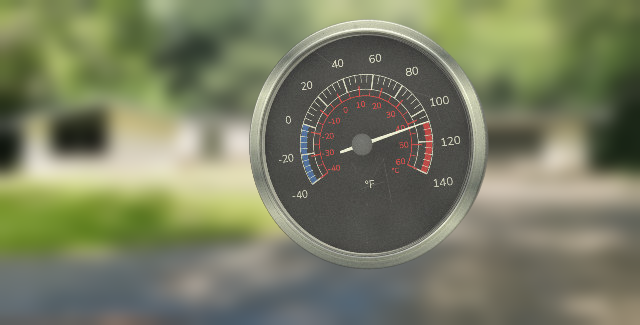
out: °F 108
